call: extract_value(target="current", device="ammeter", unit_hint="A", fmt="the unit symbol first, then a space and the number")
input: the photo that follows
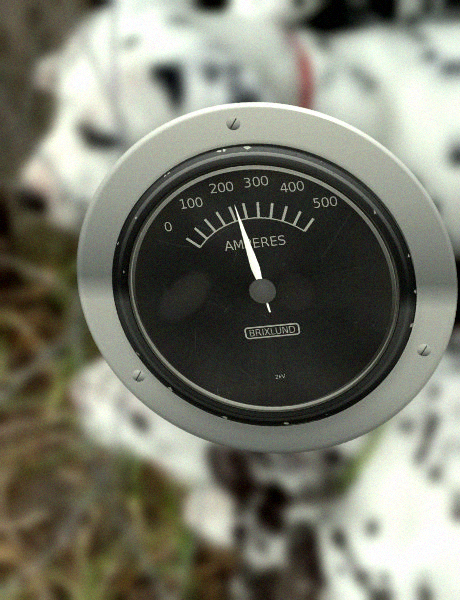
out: A 225
